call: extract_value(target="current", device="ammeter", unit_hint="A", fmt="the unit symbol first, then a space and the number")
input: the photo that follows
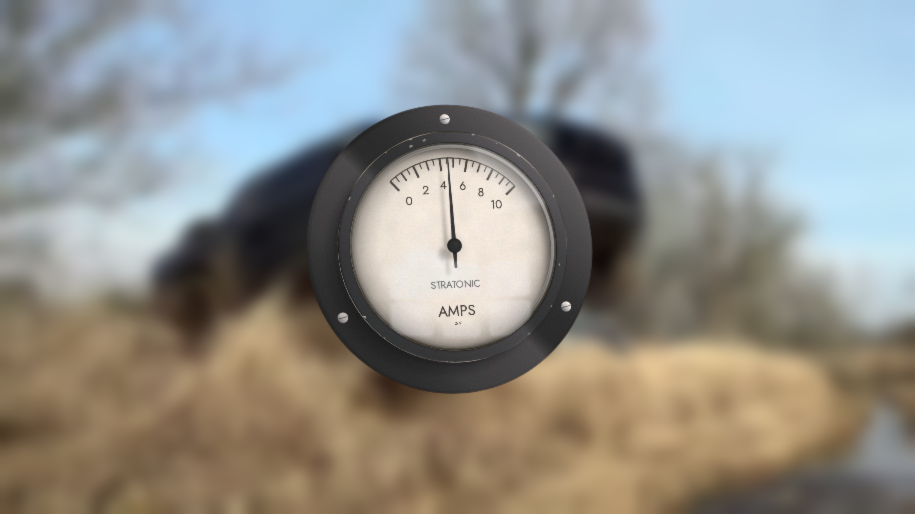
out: A 4.5
